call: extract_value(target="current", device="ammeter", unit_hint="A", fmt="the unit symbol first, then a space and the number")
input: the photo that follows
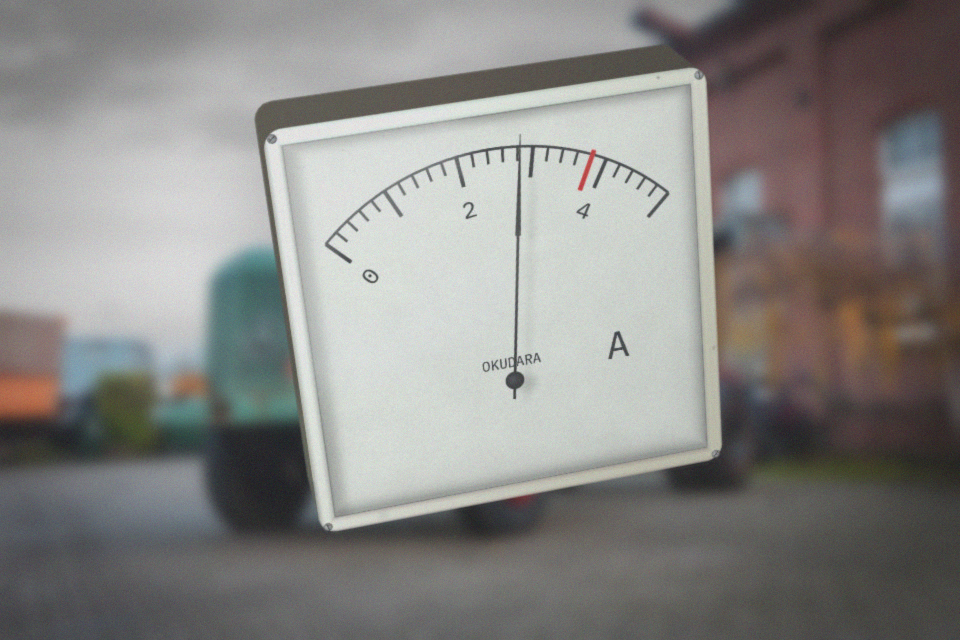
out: A 2.8
